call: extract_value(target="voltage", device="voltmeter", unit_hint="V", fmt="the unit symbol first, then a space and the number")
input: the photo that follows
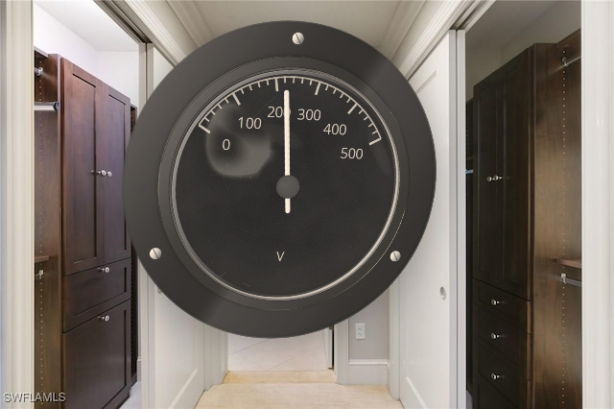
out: V 220
